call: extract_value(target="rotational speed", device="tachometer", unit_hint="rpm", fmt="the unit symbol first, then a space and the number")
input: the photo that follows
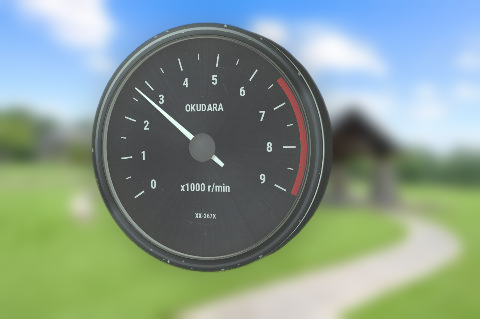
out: rpm 2750
